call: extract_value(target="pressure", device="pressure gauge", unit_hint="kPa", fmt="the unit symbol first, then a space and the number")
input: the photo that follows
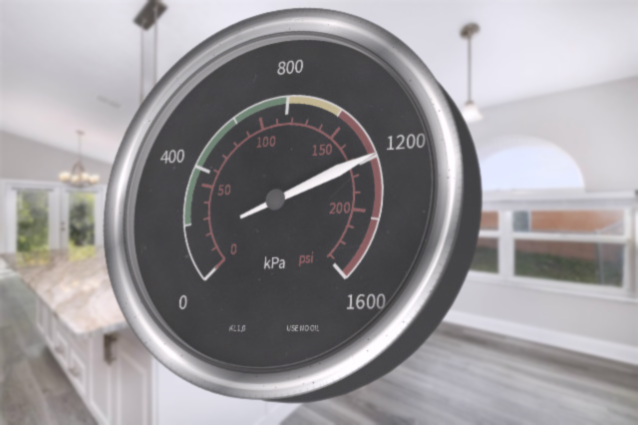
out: kPa 1200
